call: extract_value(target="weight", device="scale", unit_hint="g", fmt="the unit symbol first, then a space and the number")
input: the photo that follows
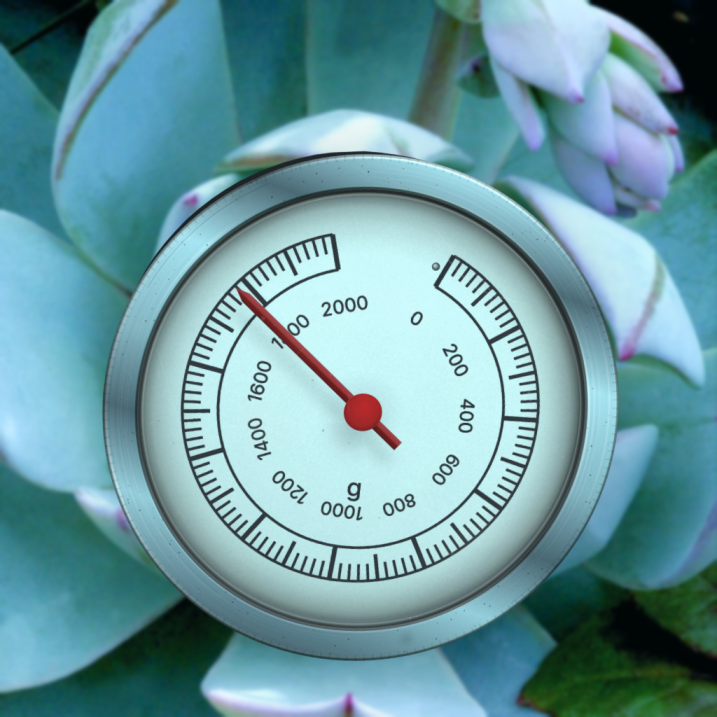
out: g 1780
